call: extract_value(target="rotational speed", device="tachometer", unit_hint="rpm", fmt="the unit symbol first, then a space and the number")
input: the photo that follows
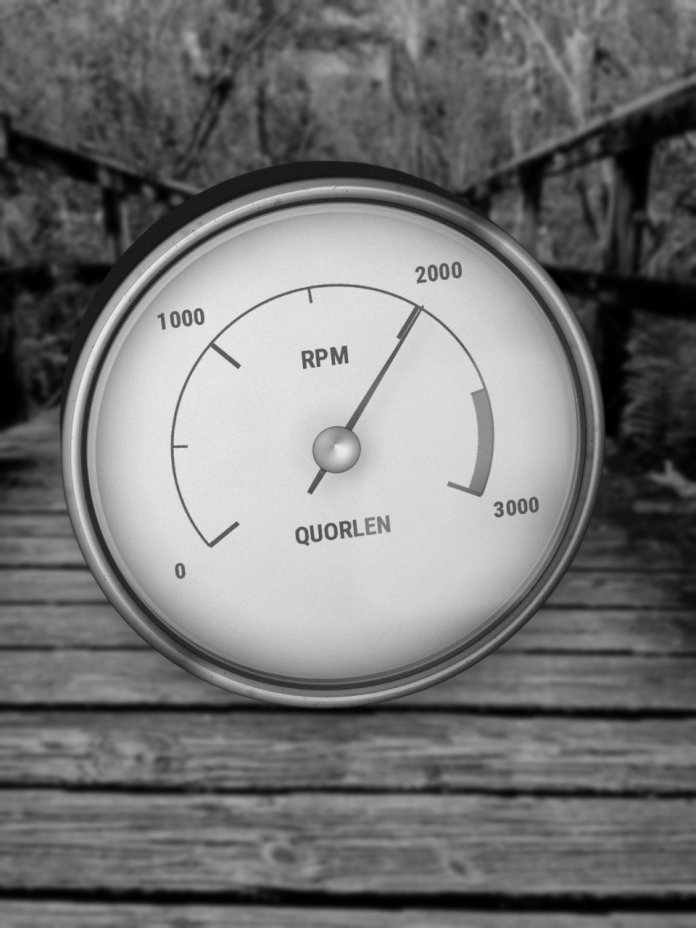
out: rpm 2000
